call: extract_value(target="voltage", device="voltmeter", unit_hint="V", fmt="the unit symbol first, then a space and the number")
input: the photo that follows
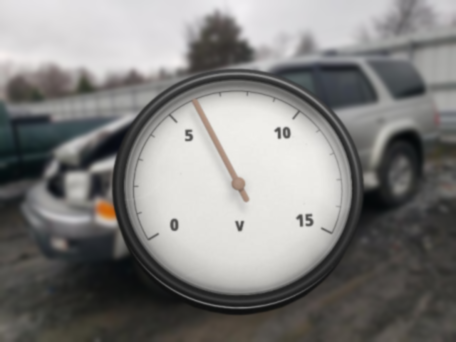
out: V 6
